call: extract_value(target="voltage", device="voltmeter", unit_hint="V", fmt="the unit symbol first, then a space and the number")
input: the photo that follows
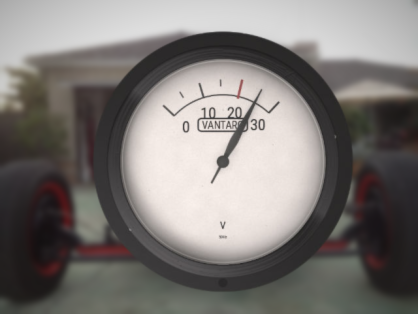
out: V 25
